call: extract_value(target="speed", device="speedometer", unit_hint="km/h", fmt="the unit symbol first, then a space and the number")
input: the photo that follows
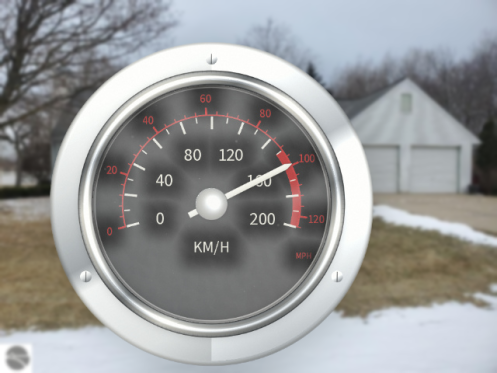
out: km/h 160
